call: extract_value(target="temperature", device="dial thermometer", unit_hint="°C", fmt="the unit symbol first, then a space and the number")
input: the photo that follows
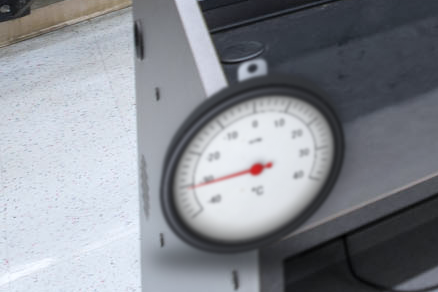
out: °C -30
